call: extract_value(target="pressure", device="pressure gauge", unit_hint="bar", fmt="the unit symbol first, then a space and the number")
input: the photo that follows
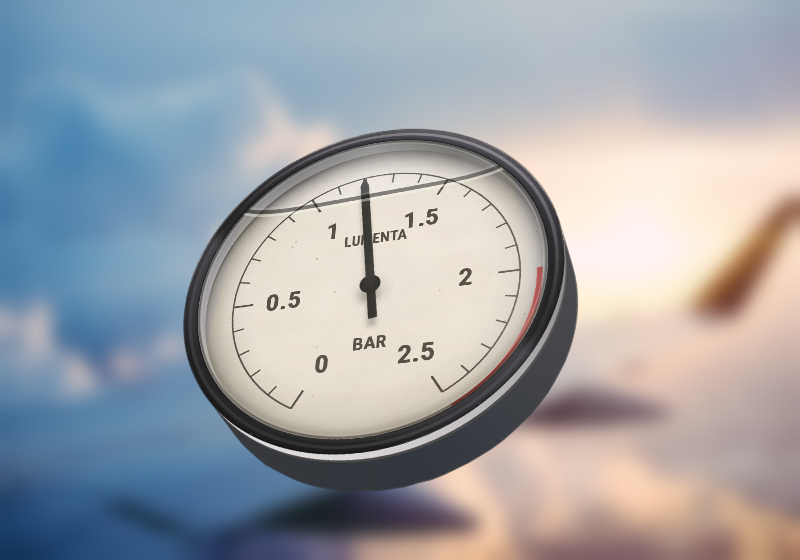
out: bar 1.2
